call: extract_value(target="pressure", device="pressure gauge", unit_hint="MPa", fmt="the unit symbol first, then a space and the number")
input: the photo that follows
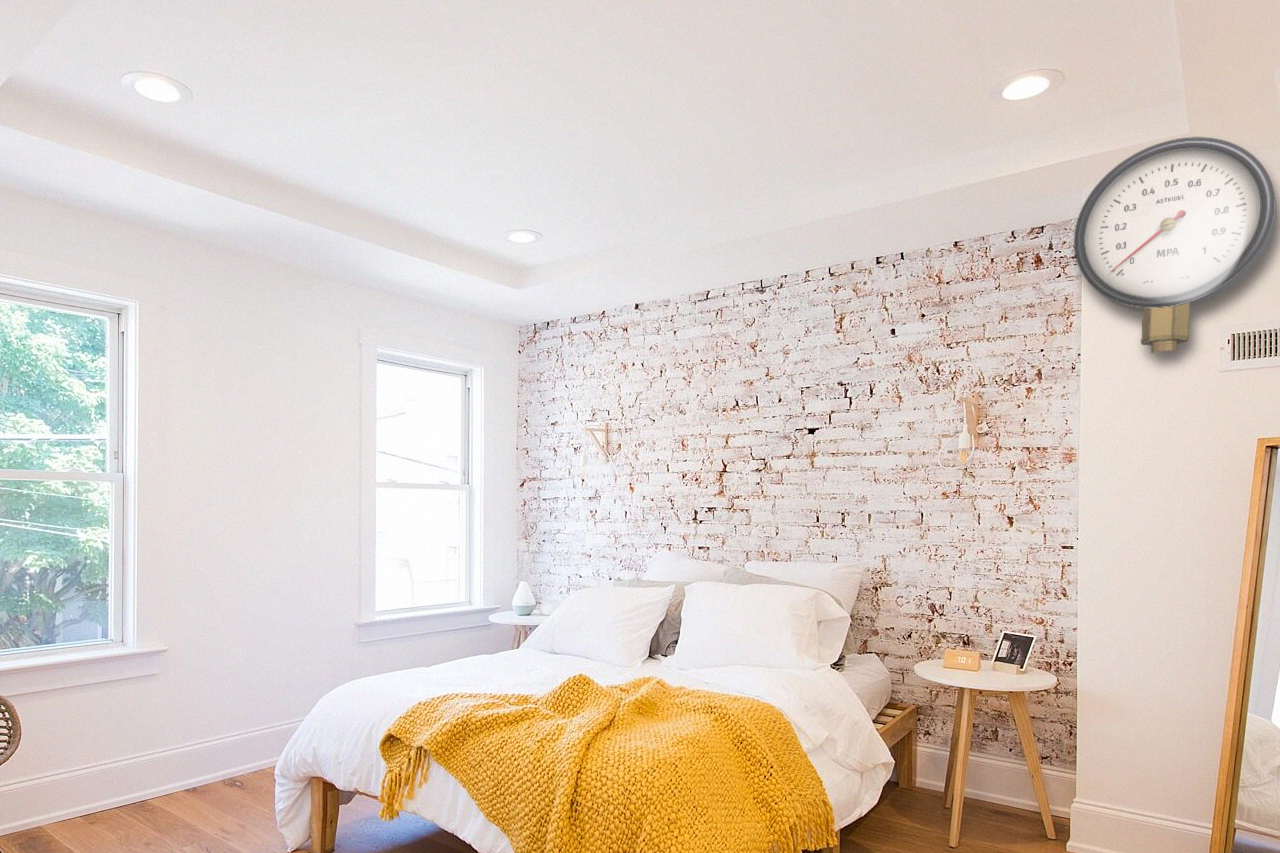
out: MPa 0.02
